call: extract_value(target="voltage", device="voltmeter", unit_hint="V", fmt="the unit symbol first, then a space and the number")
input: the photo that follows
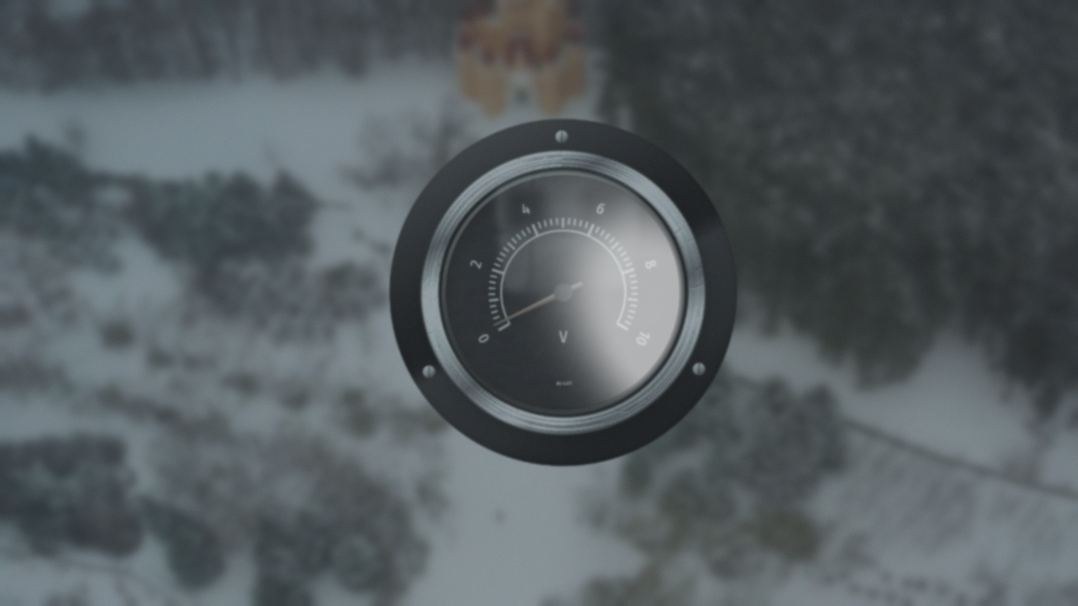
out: V 0.2
